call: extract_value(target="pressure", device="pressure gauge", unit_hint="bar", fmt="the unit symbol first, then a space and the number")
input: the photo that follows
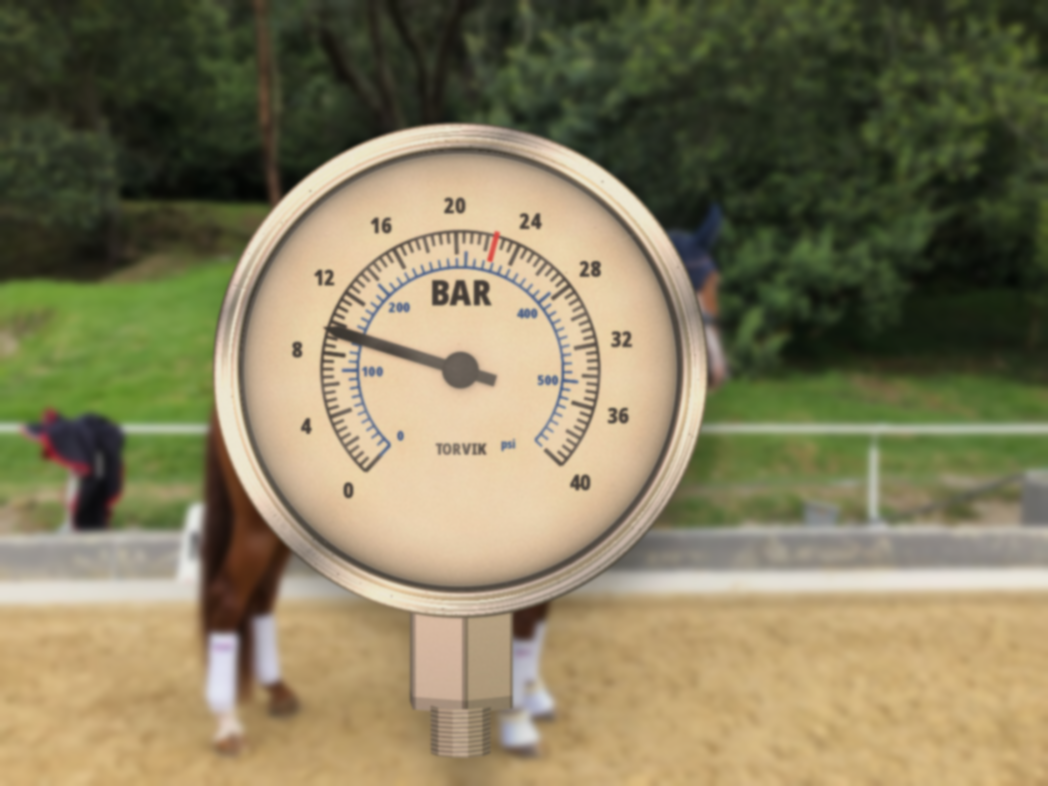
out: bar 9.5
